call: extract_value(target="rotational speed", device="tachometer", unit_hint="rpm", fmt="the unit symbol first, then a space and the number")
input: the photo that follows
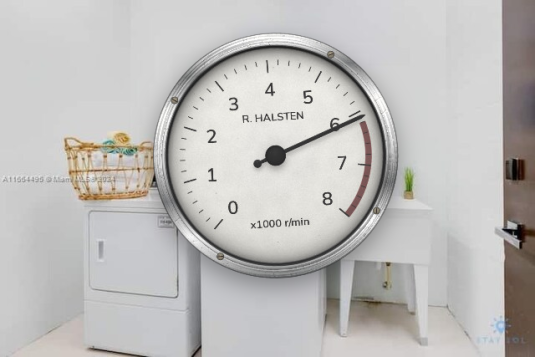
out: rpm 6100
